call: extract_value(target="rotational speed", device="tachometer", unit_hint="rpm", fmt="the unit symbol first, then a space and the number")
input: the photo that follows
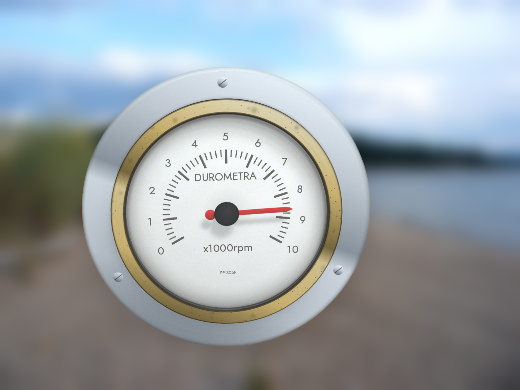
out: rpm 8600
